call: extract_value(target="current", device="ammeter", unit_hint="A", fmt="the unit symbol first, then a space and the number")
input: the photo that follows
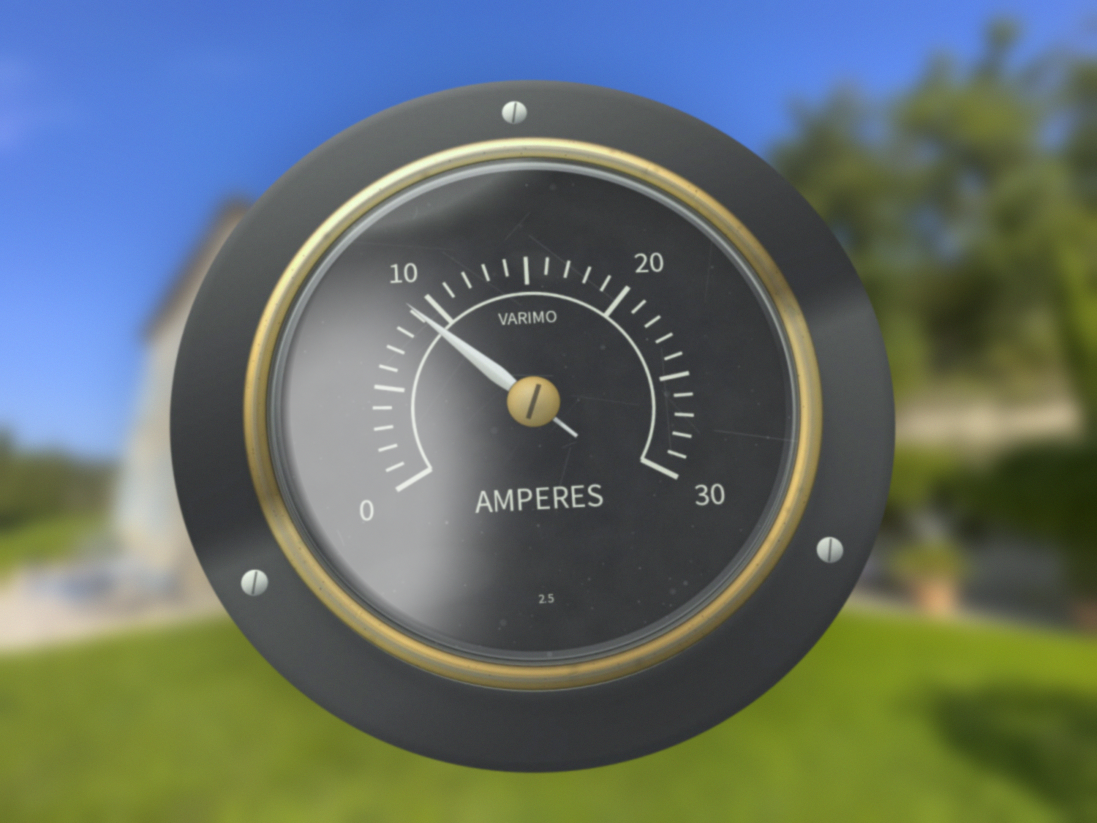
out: A 9
